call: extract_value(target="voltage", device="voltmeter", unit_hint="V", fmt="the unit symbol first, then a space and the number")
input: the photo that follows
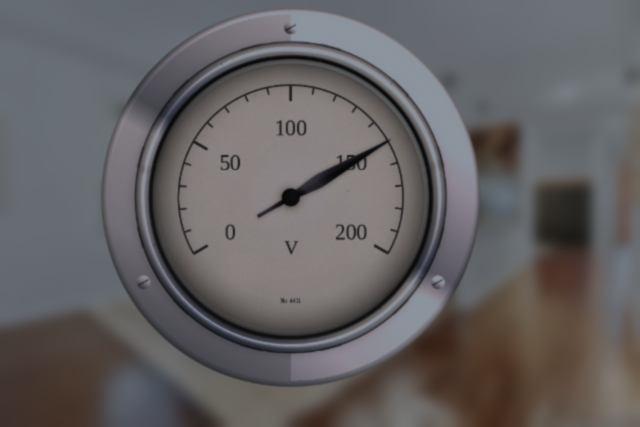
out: V 150
